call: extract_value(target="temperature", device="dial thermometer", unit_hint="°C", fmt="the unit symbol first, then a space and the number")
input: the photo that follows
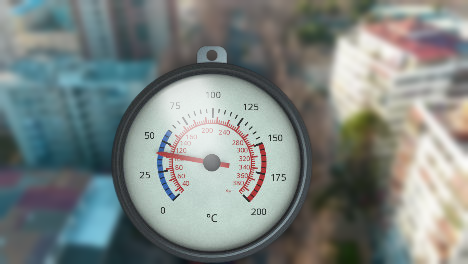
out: °C 40
